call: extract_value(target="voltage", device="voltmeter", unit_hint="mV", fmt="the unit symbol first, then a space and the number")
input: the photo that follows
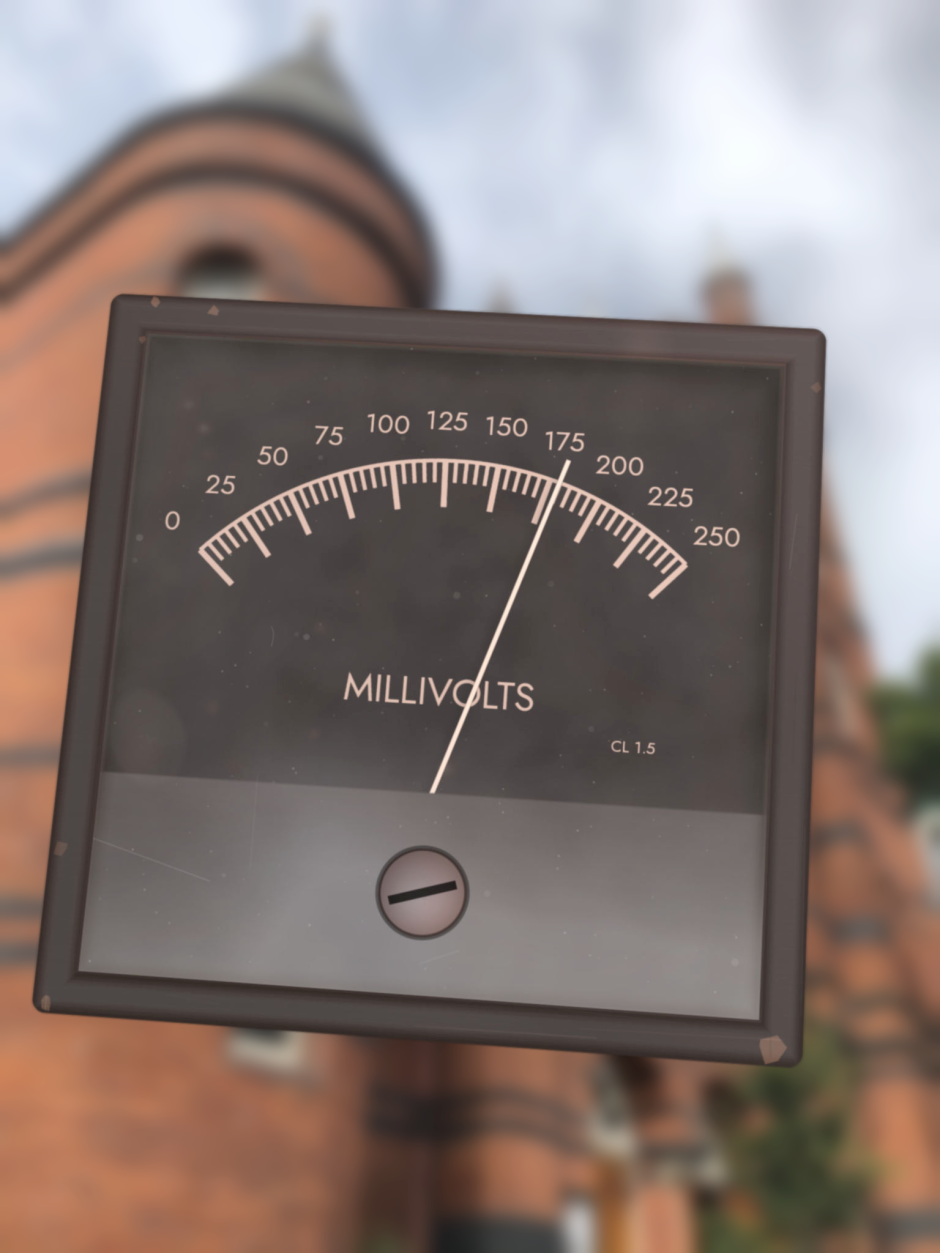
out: mV 180
